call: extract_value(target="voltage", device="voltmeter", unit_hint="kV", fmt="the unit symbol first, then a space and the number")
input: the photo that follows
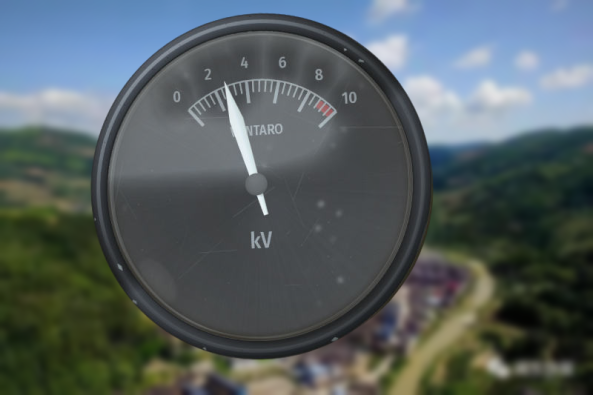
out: kV 2.8
